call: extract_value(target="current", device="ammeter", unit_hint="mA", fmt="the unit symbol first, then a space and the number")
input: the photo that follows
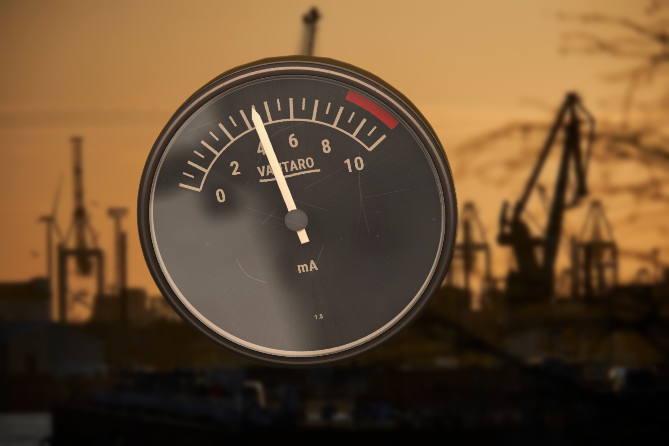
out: mA 4.5
